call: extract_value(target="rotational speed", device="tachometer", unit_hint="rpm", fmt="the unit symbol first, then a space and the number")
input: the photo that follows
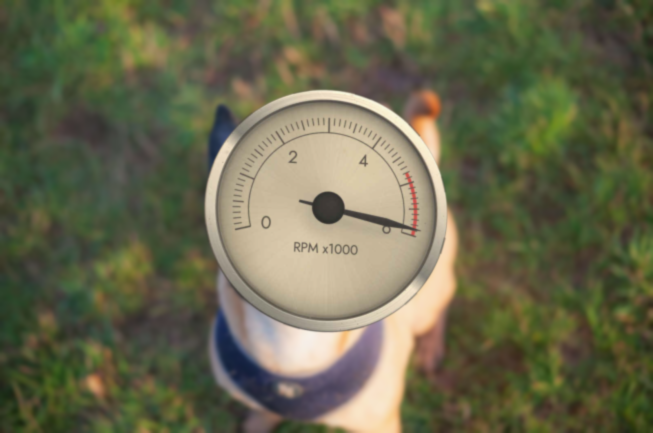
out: rpm 5900
